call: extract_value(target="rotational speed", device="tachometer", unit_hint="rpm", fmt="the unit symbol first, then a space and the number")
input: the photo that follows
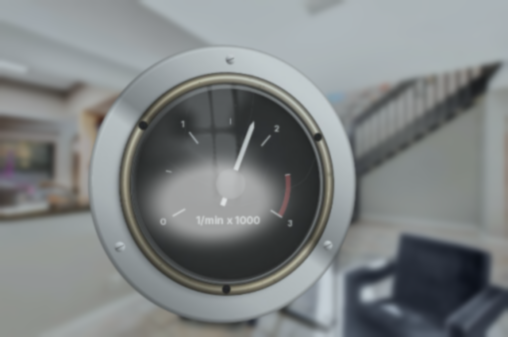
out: rpm 1750
